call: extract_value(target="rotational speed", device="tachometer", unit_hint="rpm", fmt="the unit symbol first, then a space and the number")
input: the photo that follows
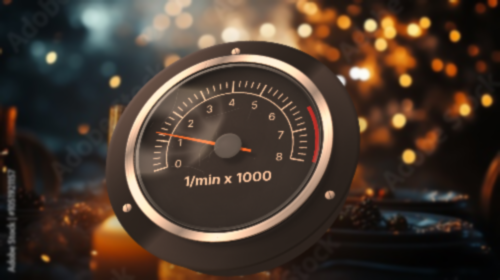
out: rpm 1200
